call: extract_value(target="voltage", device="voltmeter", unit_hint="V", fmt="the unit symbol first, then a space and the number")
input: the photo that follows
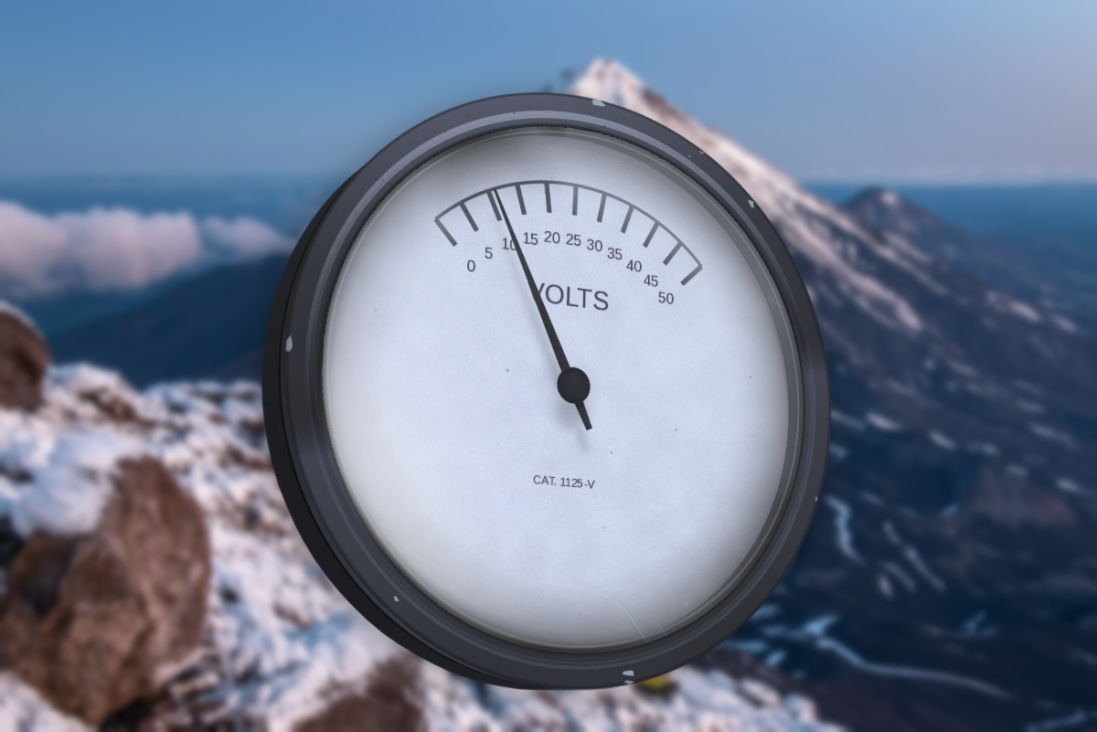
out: V 10
